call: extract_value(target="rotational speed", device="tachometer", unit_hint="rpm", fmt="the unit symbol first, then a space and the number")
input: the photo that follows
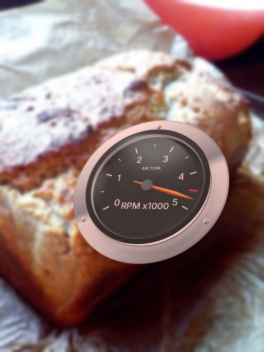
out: rpm 4750
